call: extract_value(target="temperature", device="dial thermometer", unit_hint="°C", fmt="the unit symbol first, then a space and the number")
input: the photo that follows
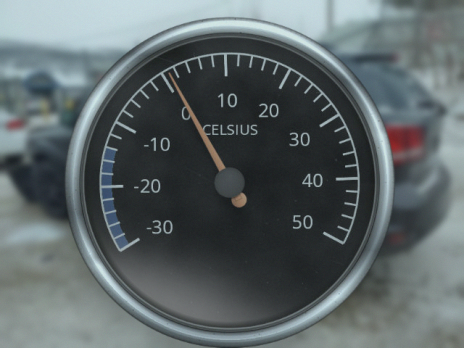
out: °C 1
